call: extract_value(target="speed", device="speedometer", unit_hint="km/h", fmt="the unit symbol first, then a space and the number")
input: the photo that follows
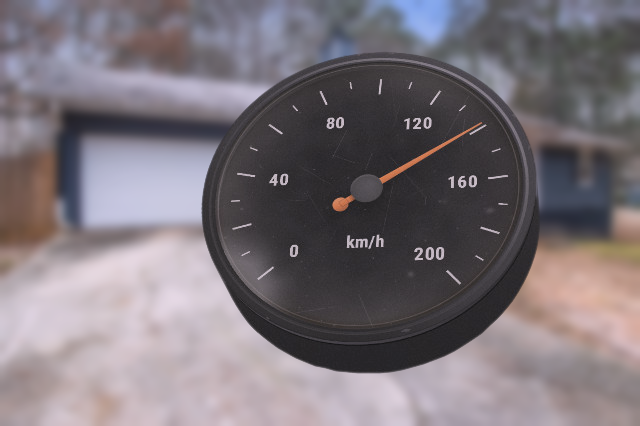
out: km/h 140
